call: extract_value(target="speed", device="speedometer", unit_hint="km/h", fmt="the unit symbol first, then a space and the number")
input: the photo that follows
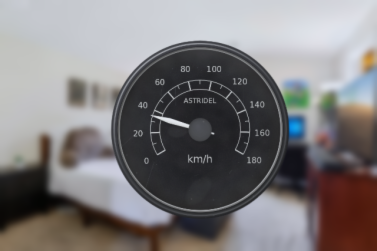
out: km/h 35
